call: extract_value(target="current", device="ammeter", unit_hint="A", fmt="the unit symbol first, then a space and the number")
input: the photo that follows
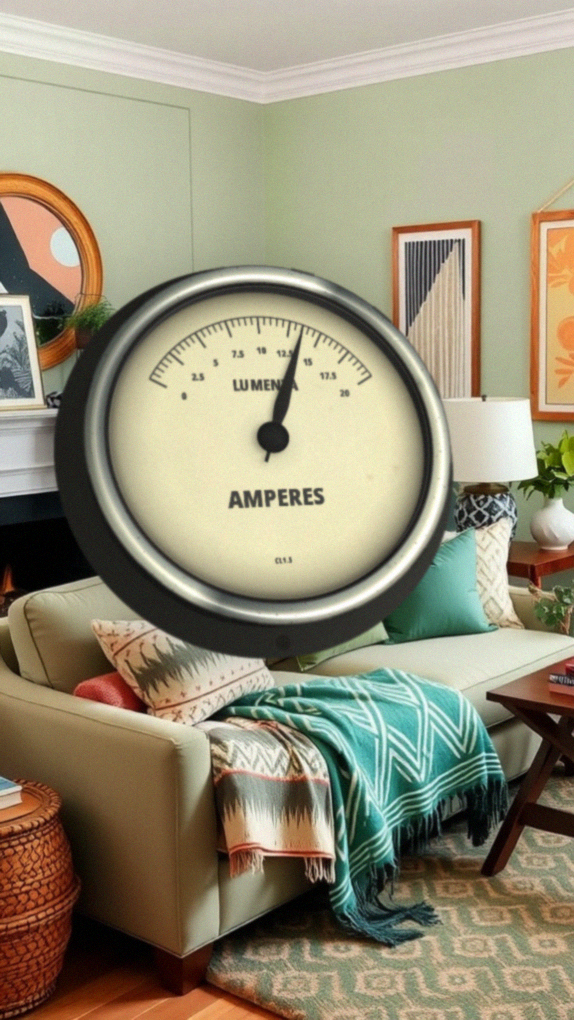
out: A 13.5
